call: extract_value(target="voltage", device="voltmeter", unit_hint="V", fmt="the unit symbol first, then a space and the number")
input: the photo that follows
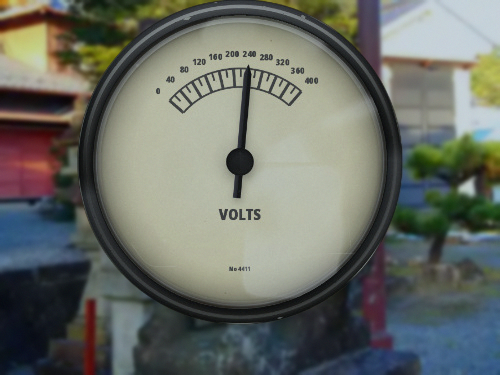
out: V 240
